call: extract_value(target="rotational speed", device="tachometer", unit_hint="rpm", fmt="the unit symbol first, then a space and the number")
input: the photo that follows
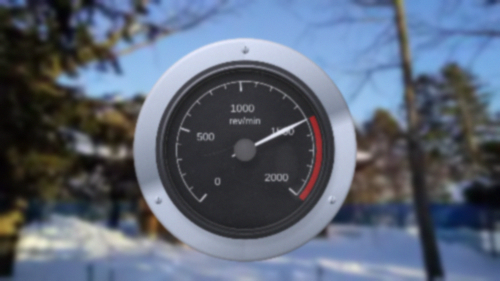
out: rpm 1500
